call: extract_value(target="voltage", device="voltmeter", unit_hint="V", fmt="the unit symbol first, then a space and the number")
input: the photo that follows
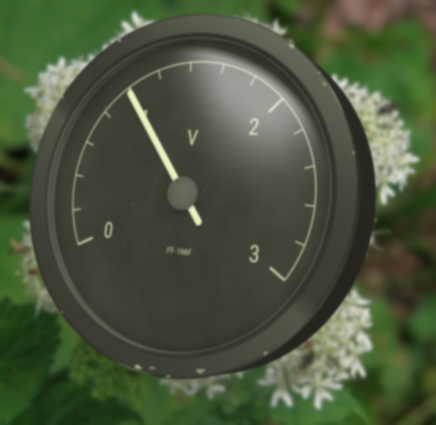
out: V 1
